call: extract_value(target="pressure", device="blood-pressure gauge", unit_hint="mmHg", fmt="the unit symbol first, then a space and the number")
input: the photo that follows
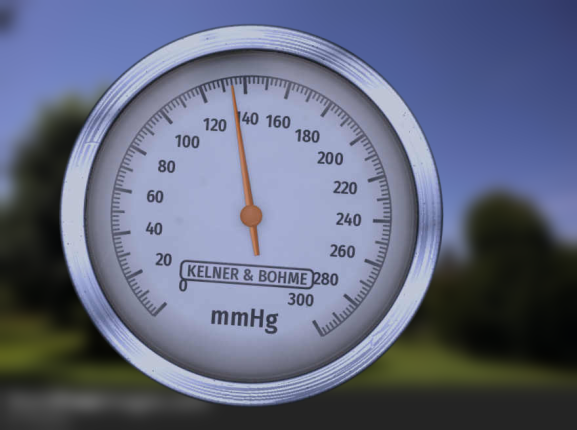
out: mmHg 134
